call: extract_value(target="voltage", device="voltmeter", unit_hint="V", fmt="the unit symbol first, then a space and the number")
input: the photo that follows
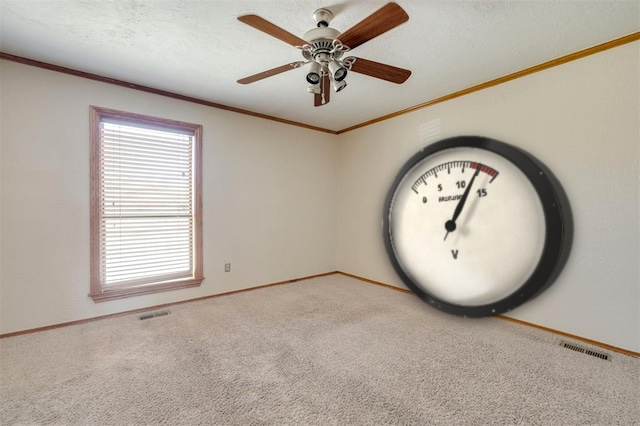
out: V 12.5
